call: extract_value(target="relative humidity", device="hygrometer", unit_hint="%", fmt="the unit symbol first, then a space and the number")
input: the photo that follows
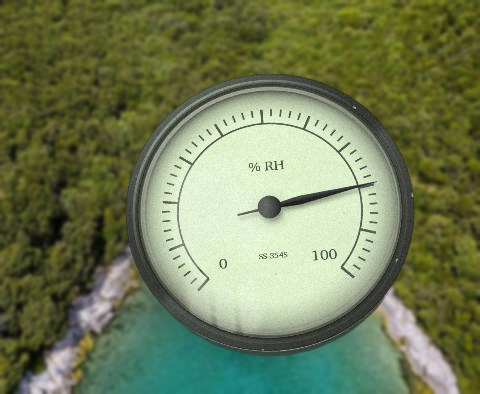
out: % 80
